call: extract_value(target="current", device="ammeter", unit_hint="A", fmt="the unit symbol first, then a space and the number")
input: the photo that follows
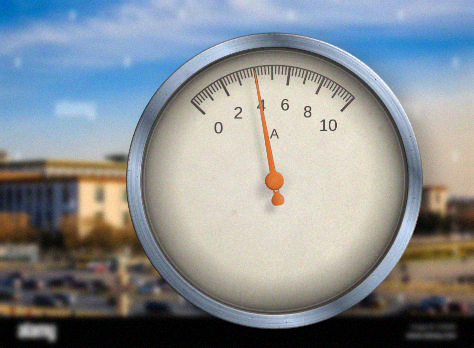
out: A 4
